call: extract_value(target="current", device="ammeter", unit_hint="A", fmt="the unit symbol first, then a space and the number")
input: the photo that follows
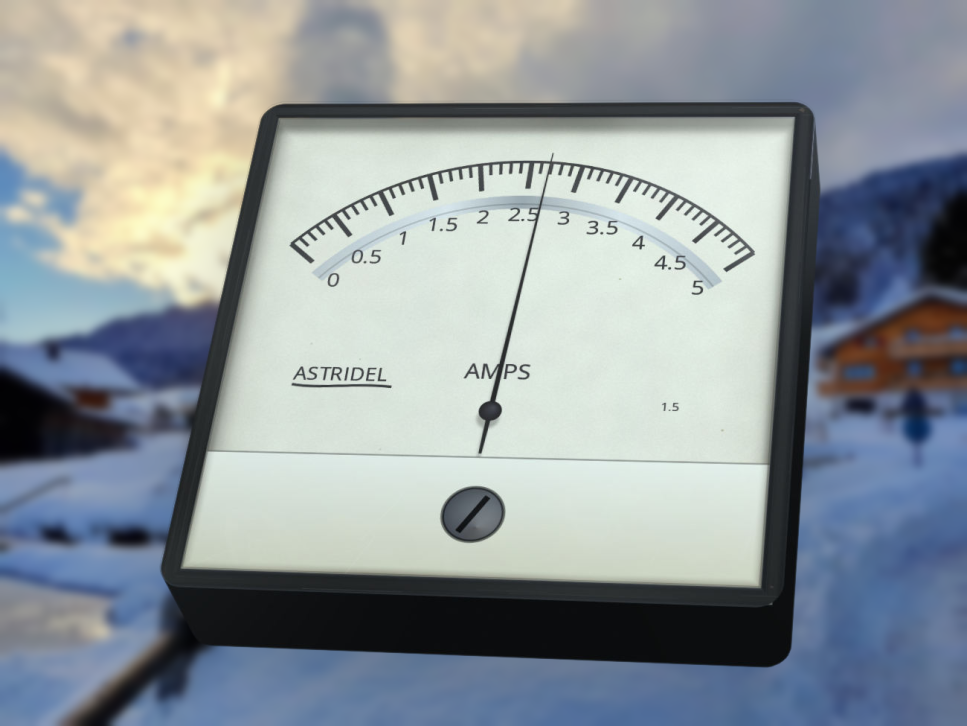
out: A 2.7
